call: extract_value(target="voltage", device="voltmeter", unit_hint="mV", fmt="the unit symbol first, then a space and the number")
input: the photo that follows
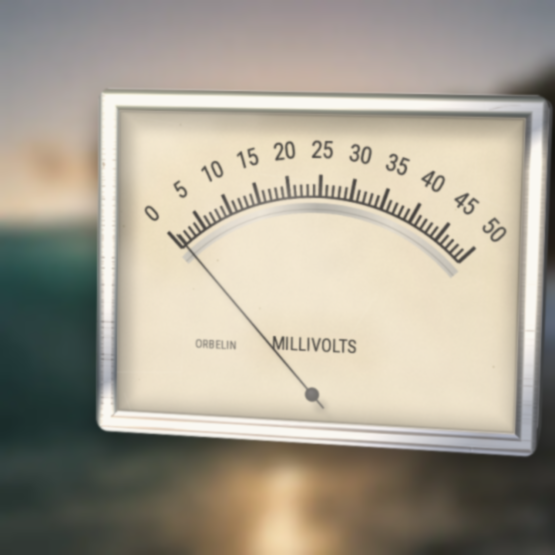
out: mV 1
